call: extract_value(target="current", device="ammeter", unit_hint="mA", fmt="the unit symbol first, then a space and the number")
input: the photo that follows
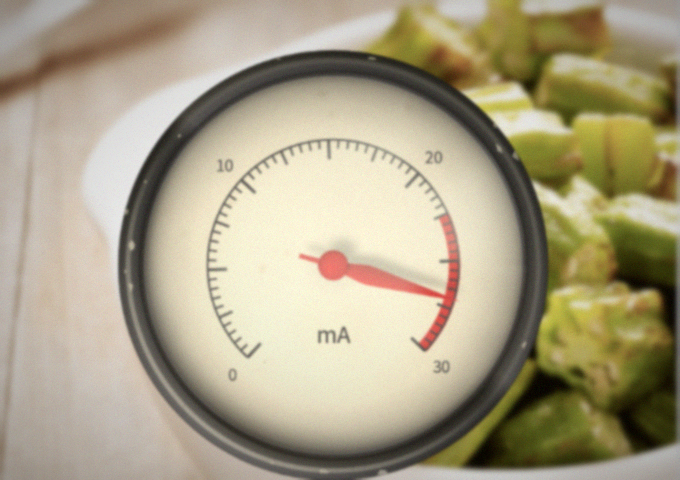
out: mA 27
